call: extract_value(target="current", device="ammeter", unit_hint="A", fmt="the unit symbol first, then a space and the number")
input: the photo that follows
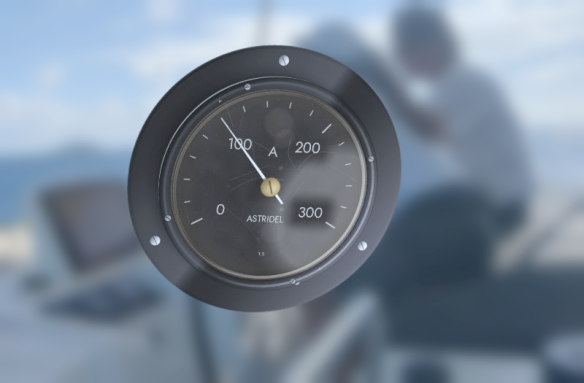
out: A 100
